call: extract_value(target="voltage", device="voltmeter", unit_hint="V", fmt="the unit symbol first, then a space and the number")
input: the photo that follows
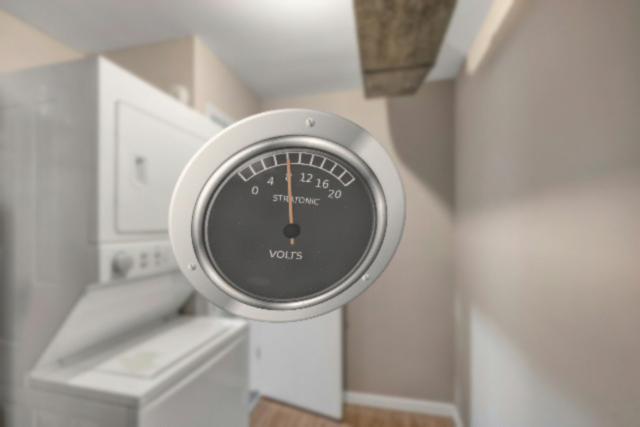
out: V 8
